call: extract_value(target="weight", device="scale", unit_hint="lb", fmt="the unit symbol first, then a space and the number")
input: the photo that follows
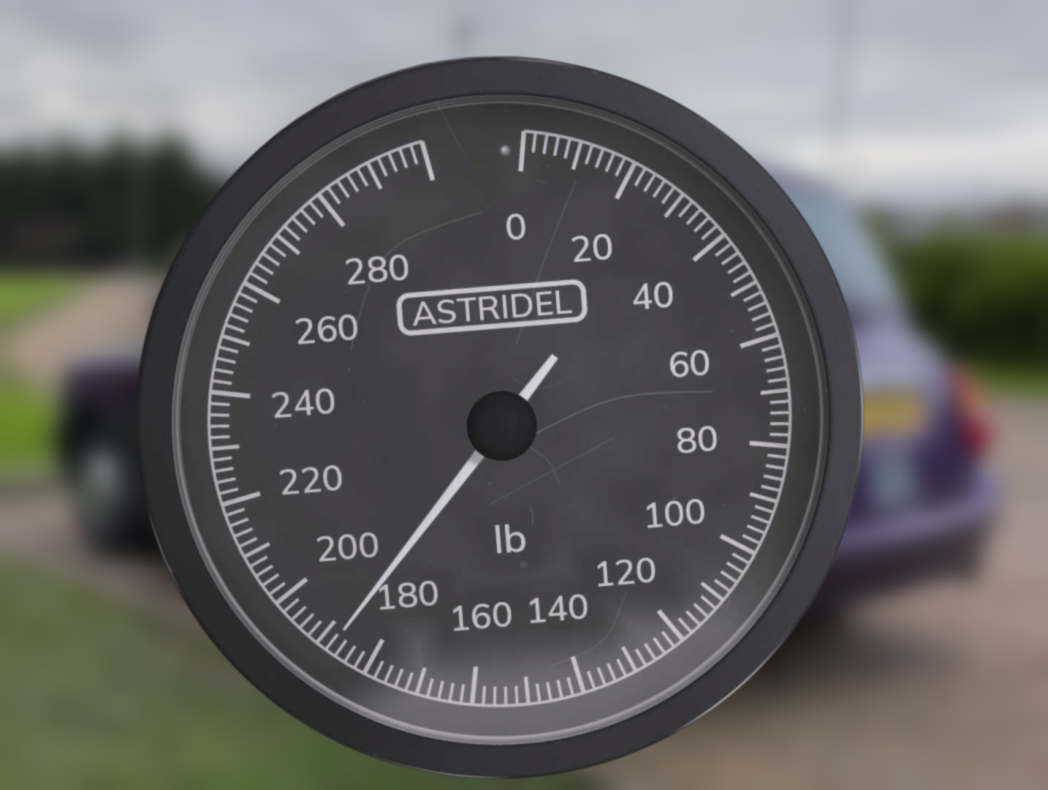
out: lb 188
